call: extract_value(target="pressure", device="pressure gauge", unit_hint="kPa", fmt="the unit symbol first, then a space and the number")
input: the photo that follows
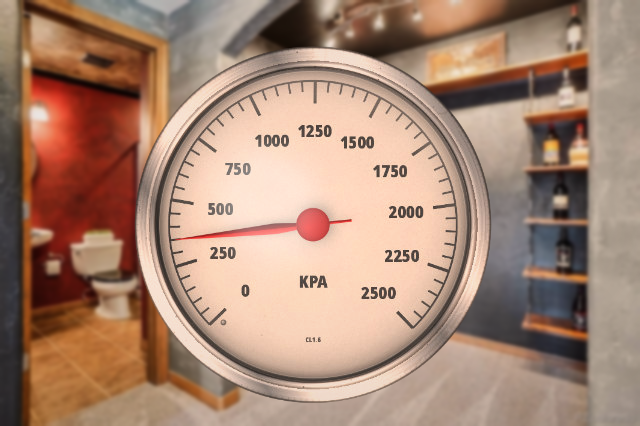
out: kPa 350
